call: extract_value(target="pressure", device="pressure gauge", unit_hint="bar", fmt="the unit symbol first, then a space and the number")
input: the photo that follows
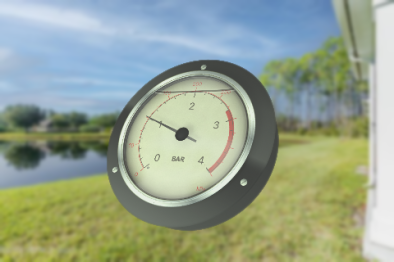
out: bar 1
